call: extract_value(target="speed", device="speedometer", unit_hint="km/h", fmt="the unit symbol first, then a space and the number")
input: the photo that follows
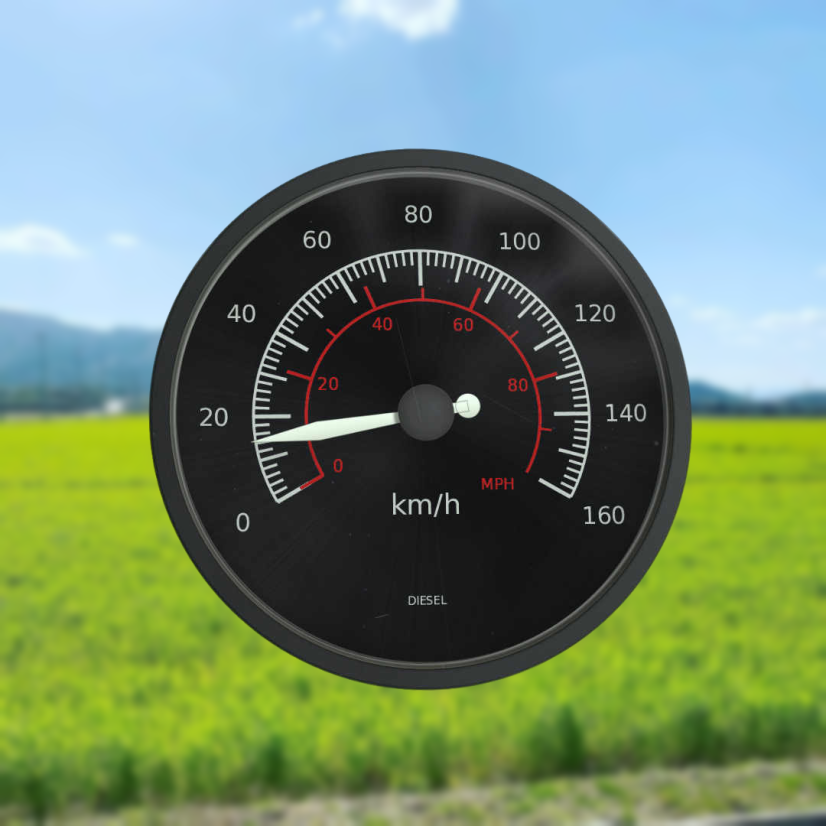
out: km/h 14
